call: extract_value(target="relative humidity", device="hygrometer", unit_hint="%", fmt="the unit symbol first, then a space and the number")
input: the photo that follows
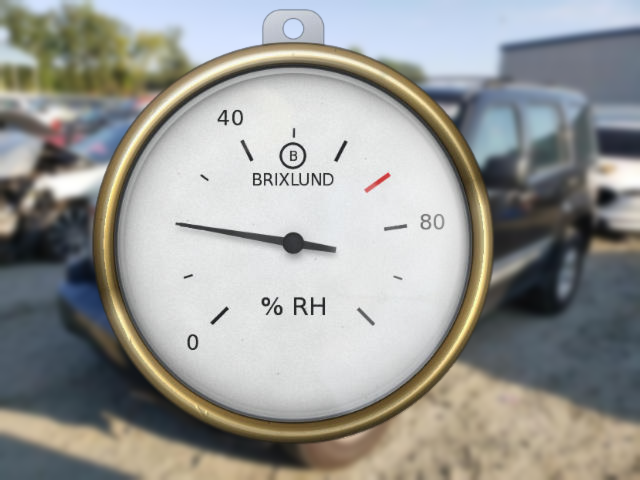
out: % 20
